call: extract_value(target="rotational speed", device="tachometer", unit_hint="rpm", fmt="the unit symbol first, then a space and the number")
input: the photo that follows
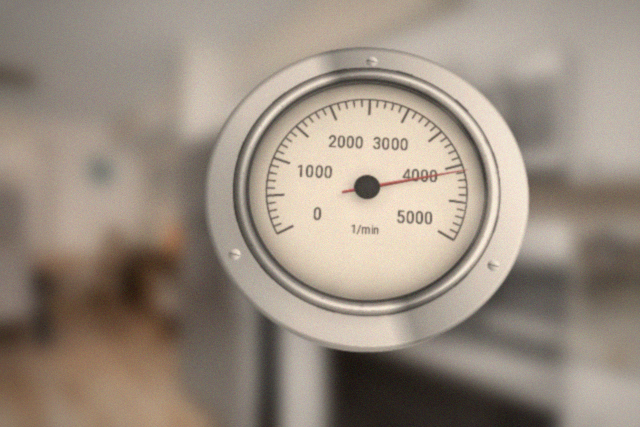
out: rpm 4100
